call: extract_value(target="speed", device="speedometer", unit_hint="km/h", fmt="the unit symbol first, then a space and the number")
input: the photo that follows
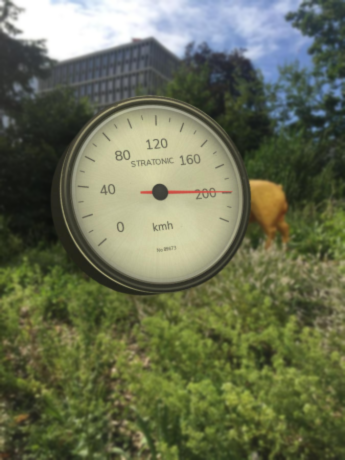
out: km/h 200
